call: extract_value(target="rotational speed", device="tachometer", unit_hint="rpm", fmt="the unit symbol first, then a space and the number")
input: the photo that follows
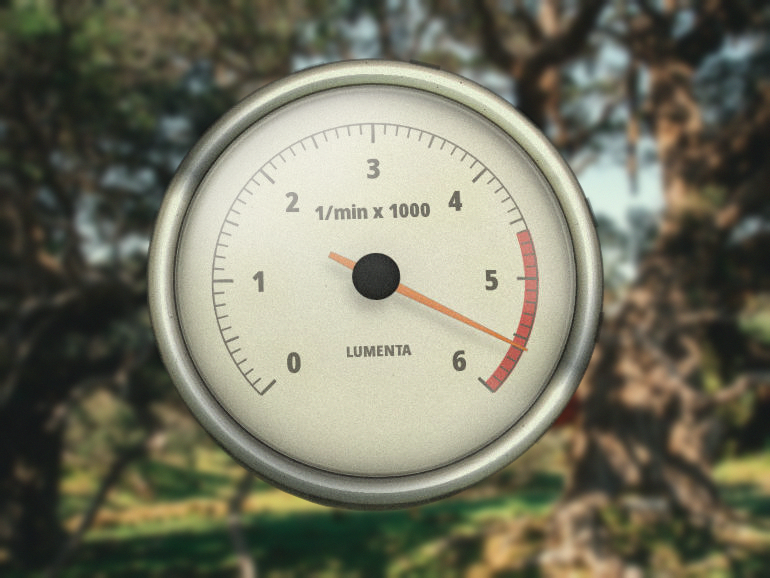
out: rpm 5600
